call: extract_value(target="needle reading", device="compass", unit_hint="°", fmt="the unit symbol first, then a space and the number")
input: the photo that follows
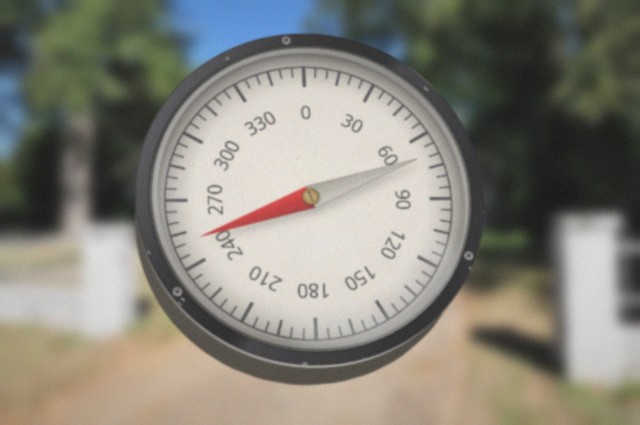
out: ° 250
